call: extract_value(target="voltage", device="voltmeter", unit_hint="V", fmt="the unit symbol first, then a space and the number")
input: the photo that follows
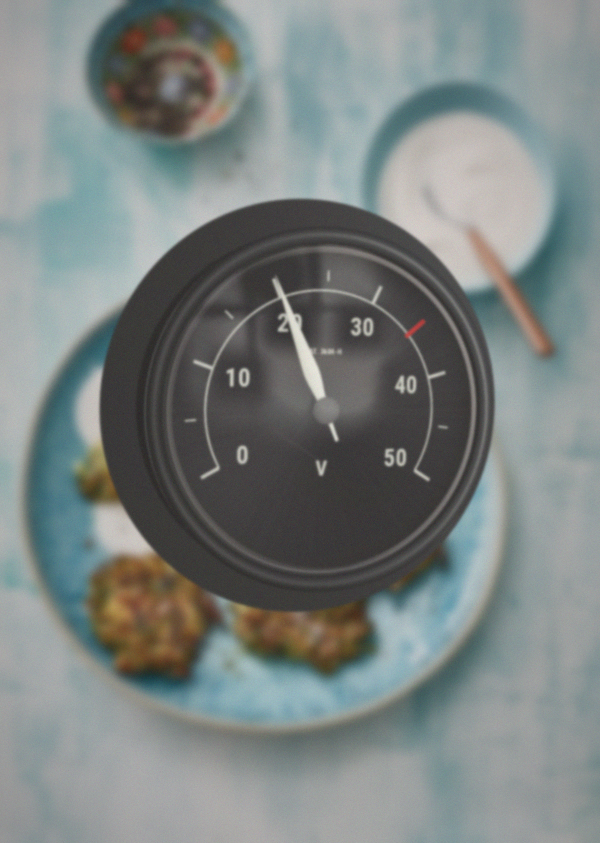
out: V 20
